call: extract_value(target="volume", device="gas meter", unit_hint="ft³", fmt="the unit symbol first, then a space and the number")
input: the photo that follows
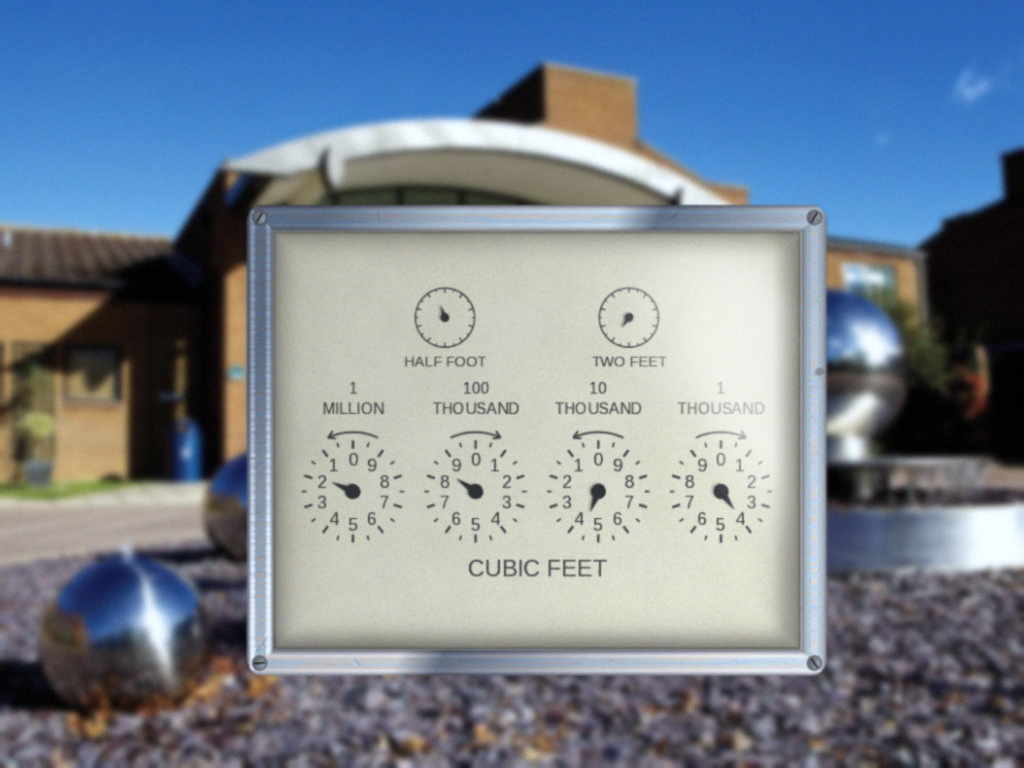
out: ft³ 184400
